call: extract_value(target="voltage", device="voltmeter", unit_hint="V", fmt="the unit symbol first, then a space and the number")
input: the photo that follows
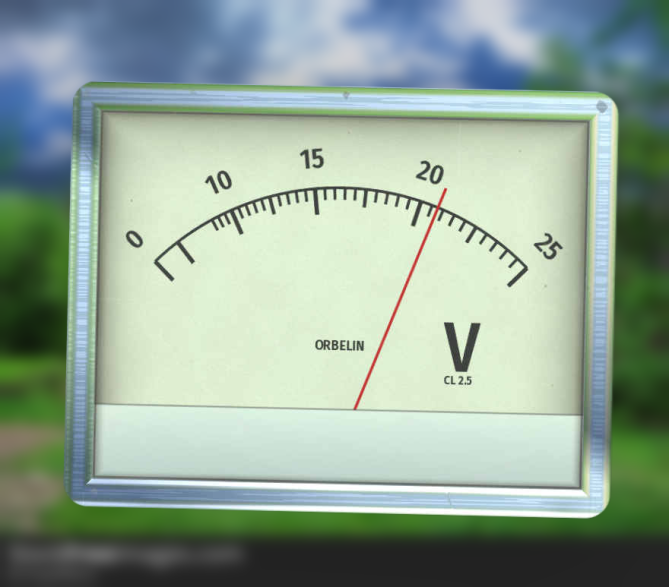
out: V 20.75
